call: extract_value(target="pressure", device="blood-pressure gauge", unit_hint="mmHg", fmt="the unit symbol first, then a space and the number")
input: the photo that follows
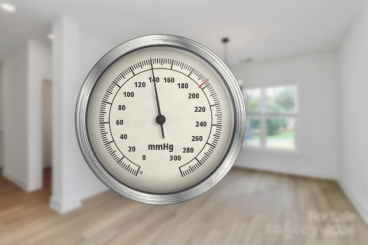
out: mmHg 140
